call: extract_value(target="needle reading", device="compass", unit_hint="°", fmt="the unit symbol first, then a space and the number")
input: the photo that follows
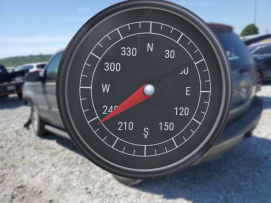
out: ° 235
